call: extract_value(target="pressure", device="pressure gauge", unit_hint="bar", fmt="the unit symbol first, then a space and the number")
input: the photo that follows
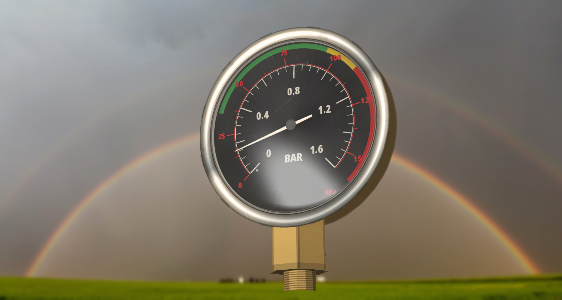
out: bar 0.15
